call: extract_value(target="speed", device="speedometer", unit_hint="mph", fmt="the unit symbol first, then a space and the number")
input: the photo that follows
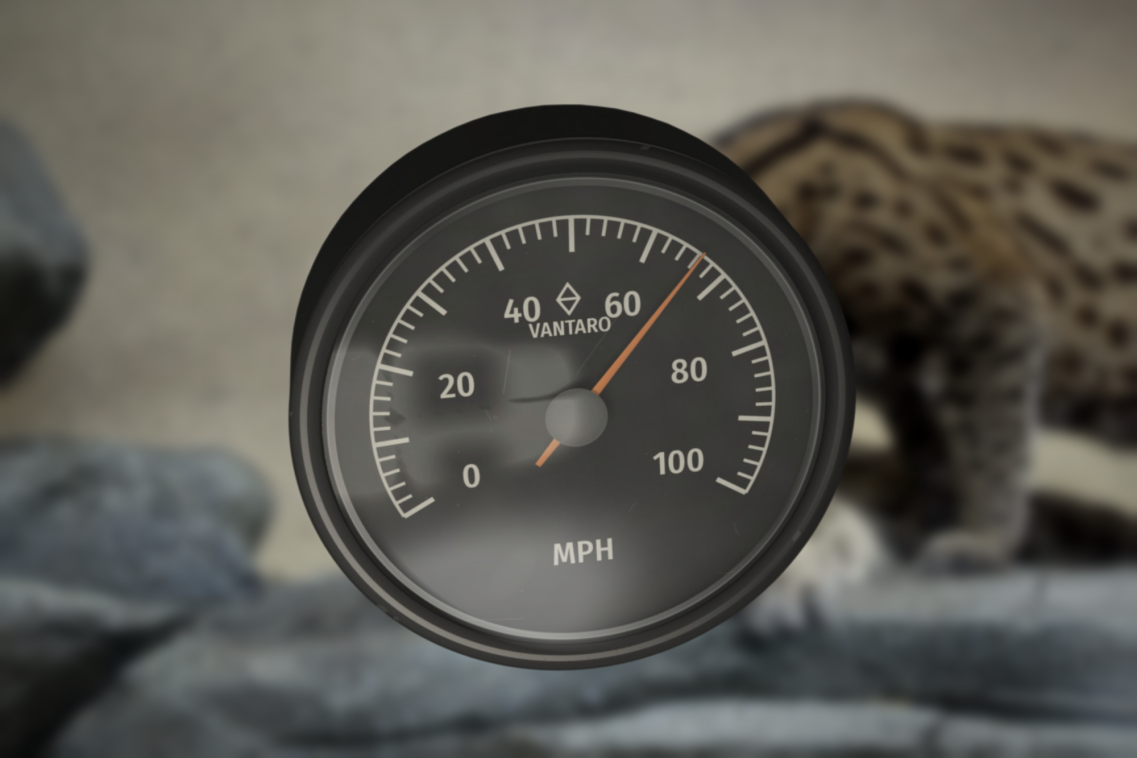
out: mph 66
